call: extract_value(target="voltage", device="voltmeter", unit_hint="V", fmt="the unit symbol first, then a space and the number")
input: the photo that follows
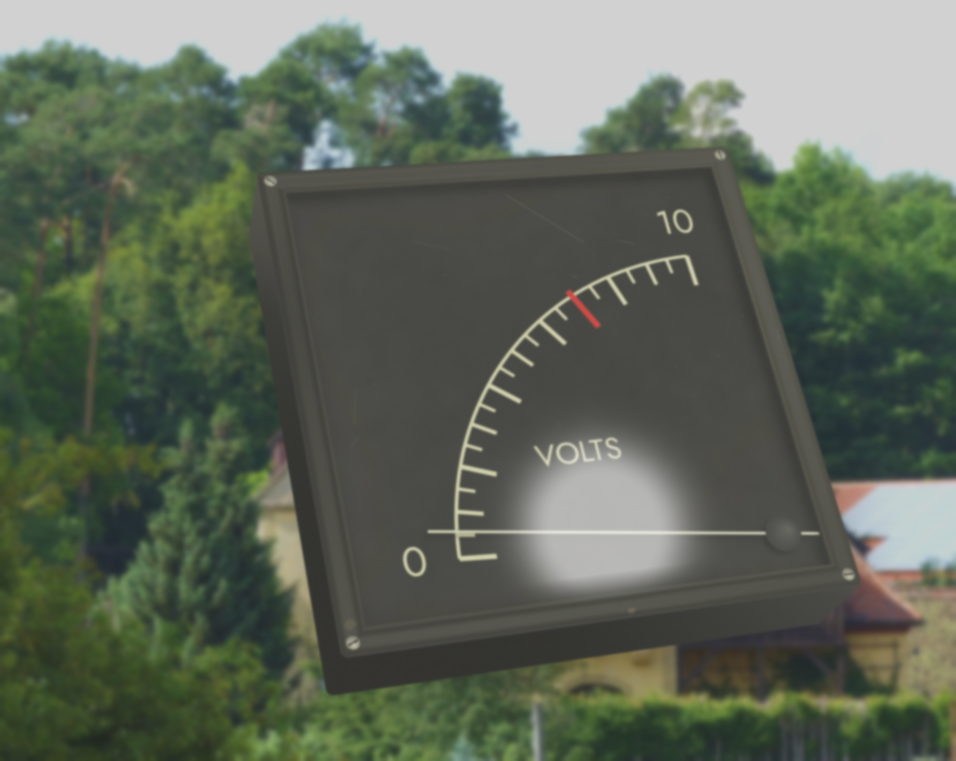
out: V 0.5
